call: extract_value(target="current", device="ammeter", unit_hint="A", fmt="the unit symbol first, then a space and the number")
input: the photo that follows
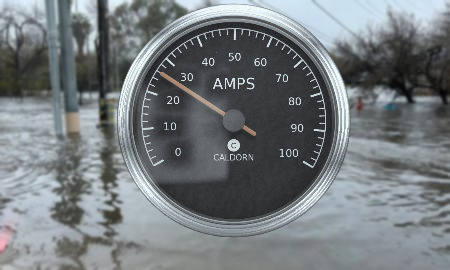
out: A 26
